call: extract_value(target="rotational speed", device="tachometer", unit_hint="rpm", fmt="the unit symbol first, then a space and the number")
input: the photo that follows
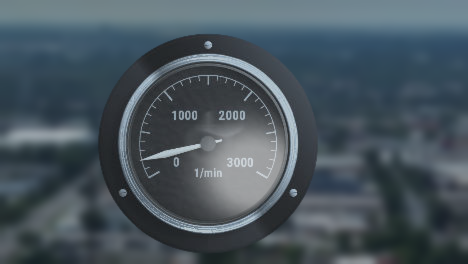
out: rpm 200
